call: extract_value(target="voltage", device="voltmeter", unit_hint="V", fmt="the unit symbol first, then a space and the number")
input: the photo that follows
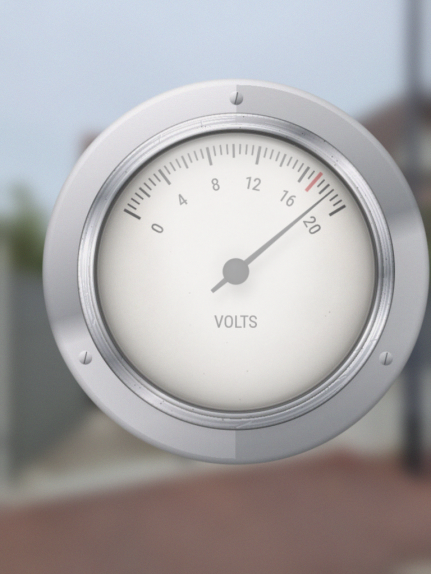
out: V 18.5
